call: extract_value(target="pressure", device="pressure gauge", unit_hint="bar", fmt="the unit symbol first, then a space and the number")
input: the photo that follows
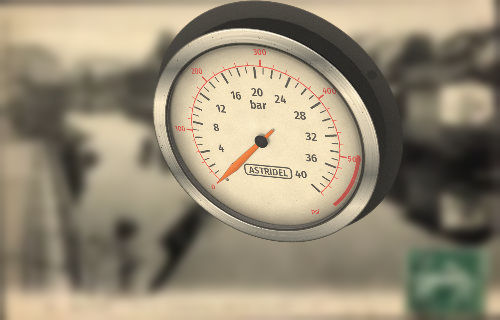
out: bar 0
